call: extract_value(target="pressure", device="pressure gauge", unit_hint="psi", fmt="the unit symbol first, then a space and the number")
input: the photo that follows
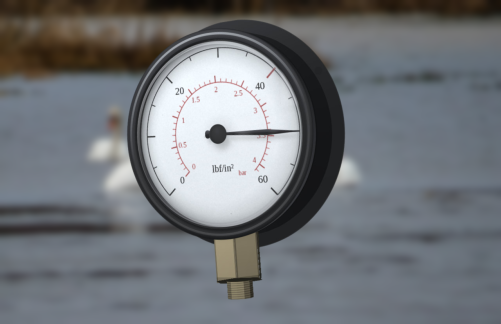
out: psi 50
